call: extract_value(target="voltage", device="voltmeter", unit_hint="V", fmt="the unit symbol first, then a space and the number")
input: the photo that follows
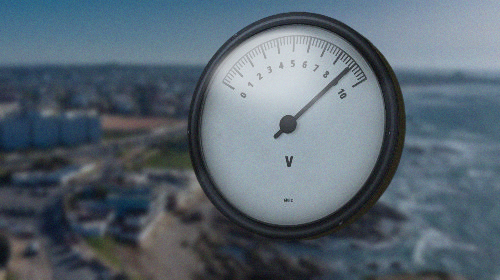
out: V 9
